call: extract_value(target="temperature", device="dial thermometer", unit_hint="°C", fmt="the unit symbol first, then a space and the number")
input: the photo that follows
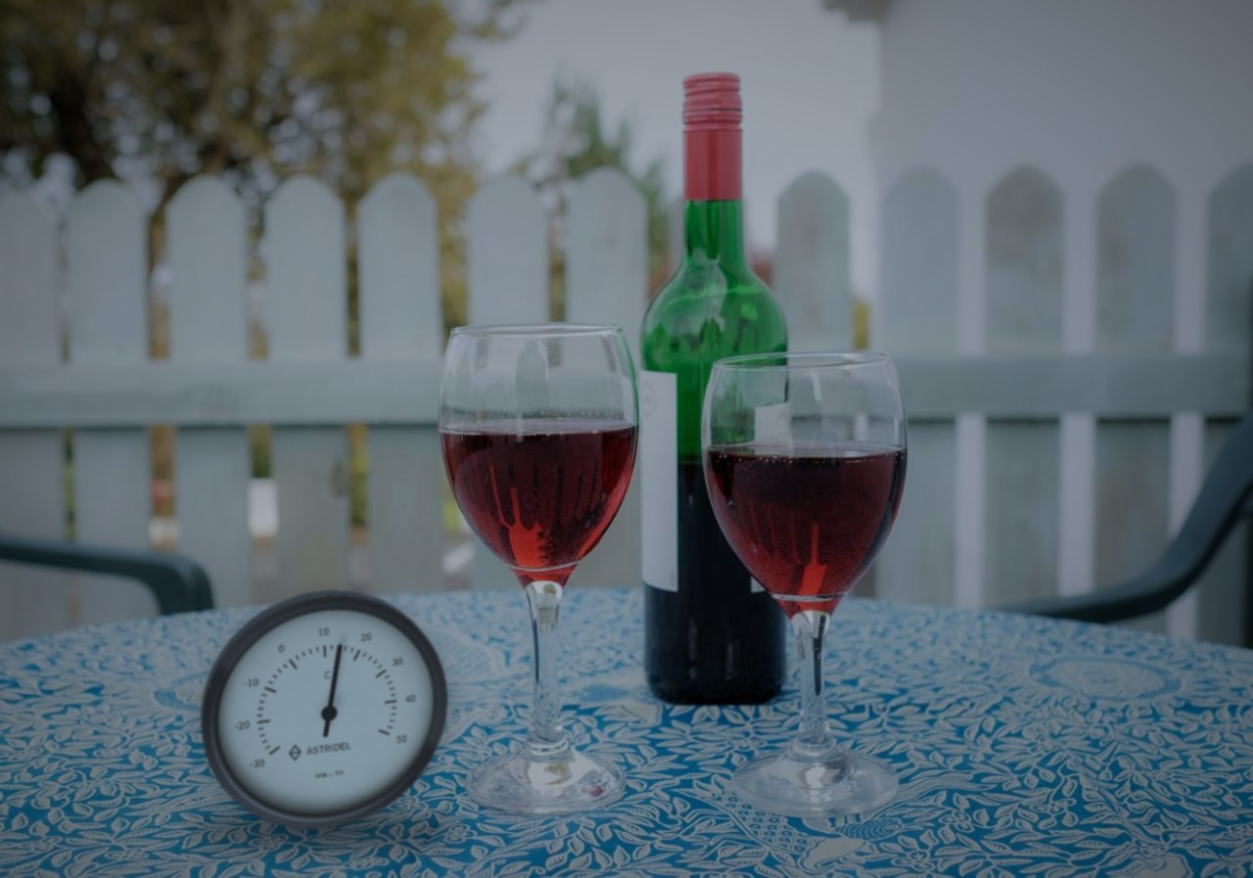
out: °C 14
